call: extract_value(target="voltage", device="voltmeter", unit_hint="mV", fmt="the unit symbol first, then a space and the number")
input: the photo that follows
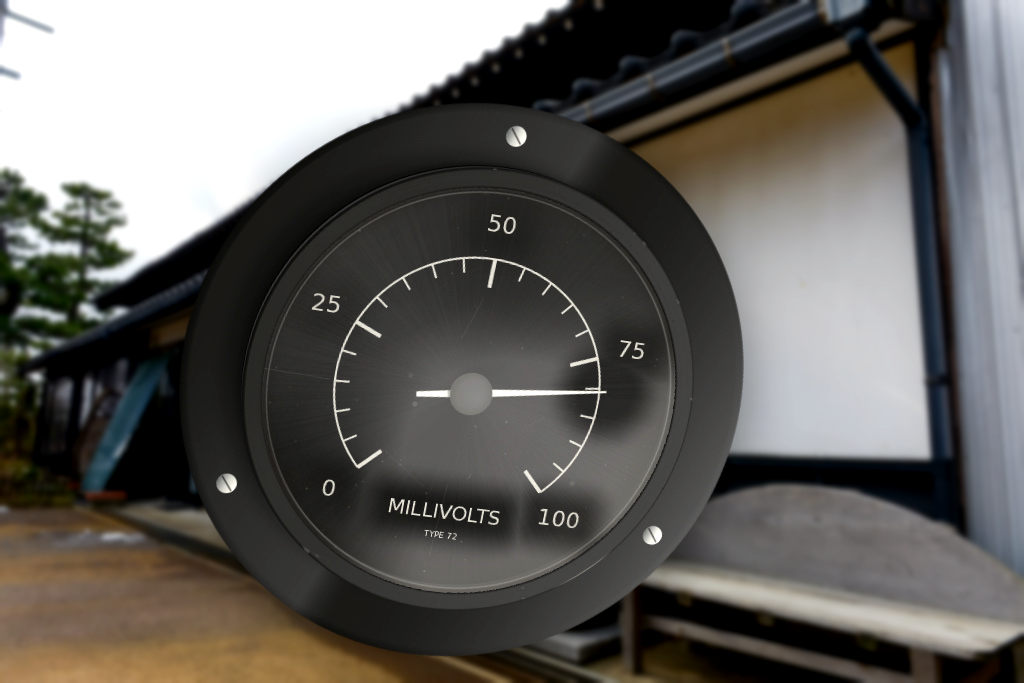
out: mV 80
